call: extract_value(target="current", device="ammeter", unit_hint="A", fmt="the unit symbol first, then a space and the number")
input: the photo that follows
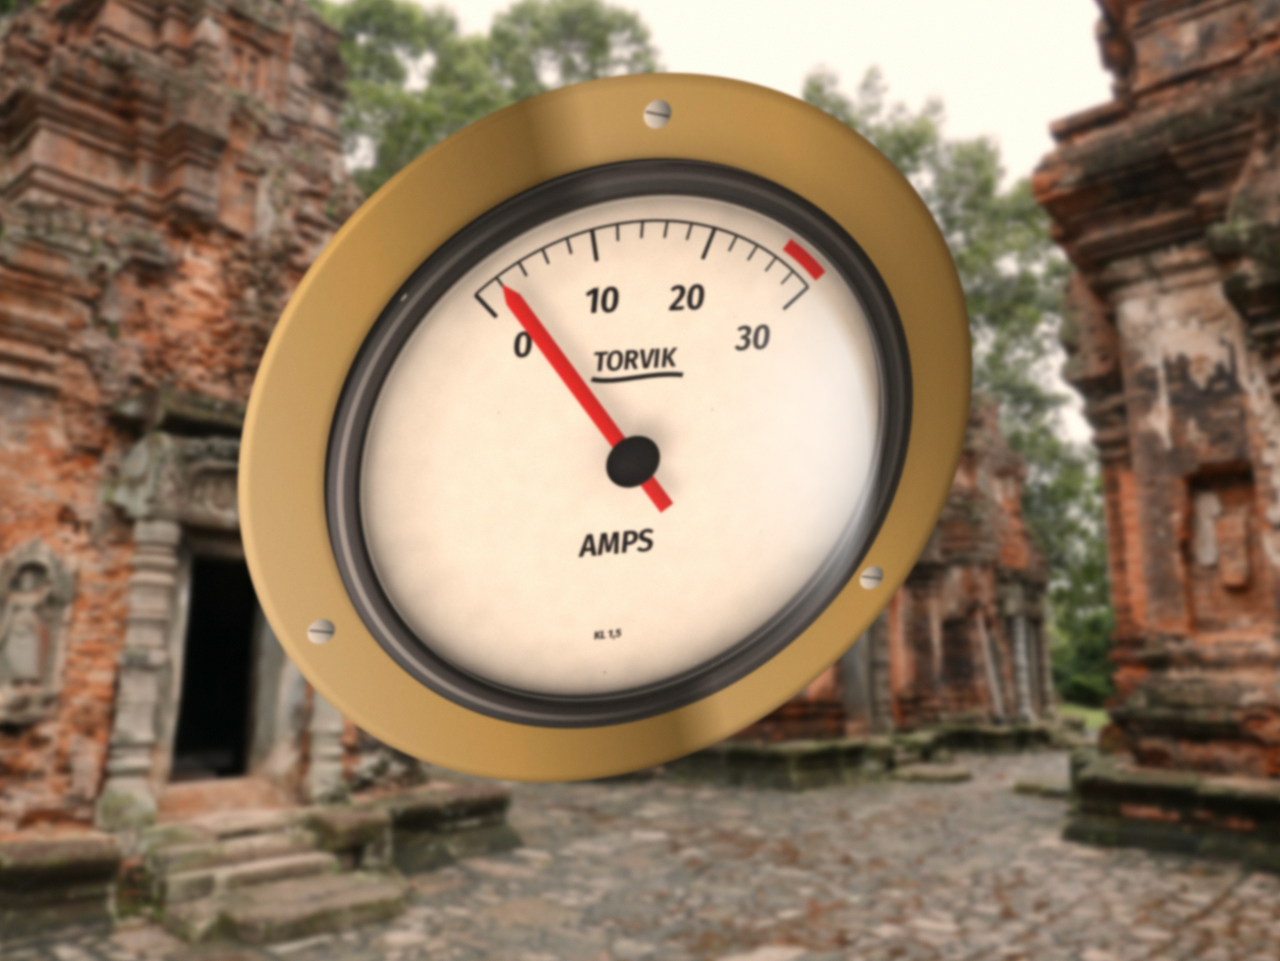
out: A 2
